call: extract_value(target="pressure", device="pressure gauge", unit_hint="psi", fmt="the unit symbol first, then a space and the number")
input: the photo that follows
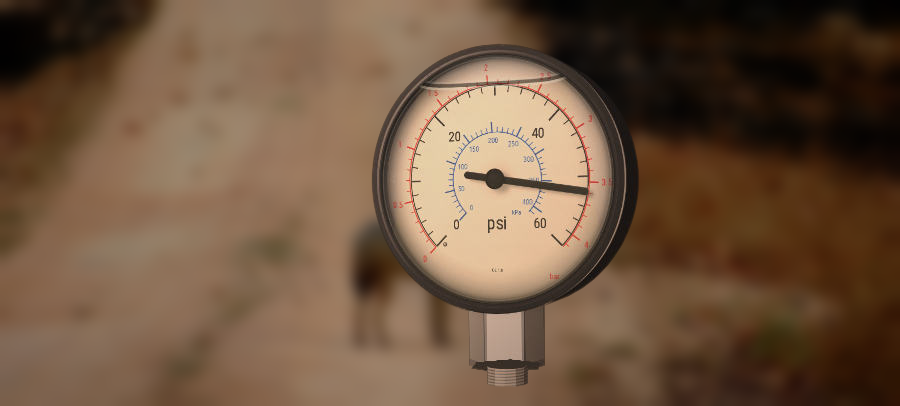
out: psi 52
